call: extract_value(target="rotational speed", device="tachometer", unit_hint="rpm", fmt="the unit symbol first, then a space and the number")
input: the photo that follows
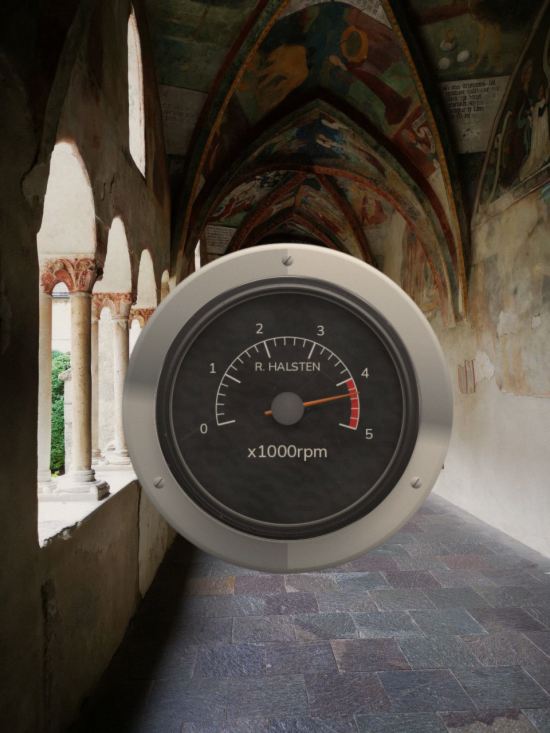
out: rpm 4300
